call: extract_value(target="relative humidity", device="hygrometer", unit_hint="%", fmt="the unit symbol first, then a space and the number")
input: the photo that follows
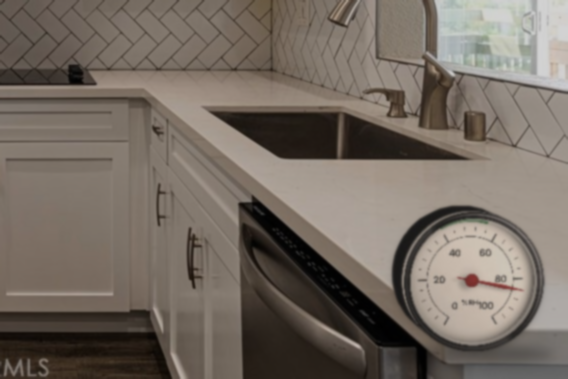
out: % 84
